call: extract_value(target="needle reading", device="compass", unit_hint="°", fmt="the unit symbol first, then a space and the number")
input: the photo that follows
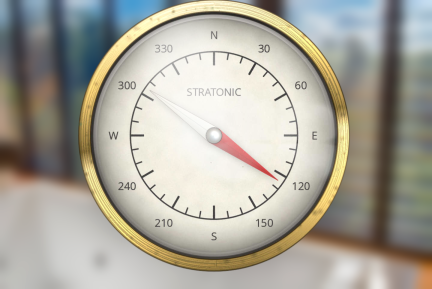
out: ° 125
